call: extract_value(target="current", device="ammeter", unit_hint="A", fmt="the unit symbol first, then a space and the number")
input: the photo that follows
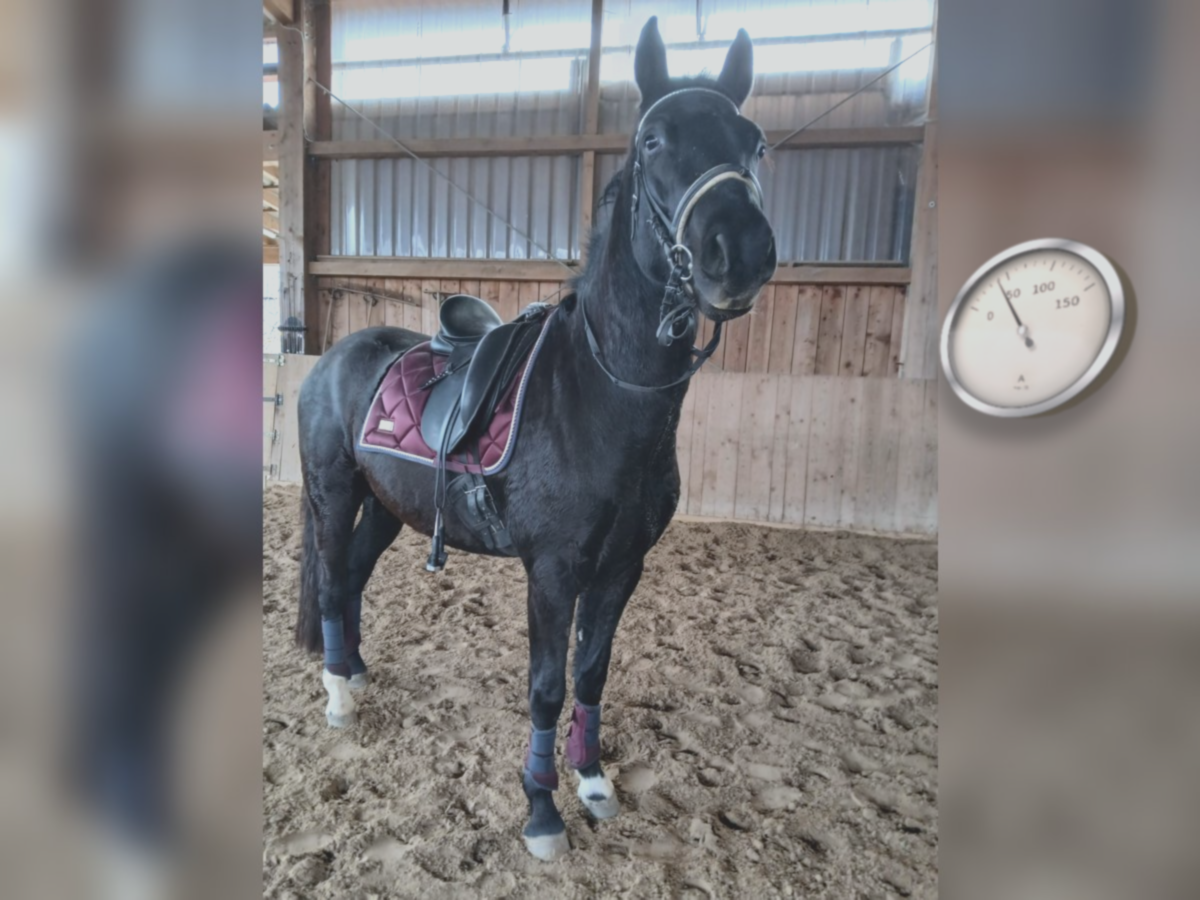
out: A 40
